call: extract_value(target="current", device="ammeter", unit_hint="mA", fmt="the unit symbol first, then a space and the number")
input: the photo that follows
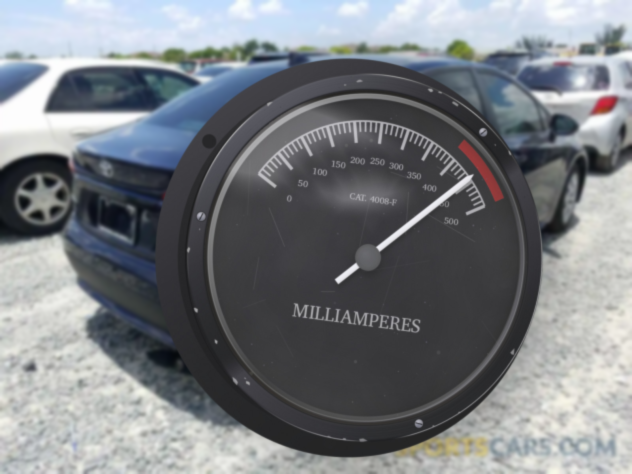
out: mA 440
